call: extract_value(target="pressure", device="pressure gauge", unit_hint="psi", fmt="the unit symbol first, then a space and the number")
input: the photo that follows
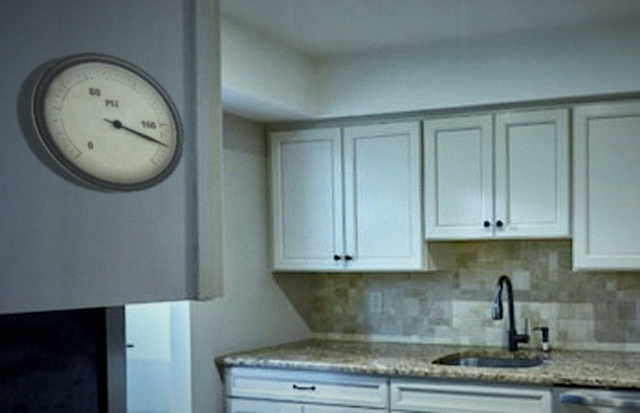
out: psi 180
